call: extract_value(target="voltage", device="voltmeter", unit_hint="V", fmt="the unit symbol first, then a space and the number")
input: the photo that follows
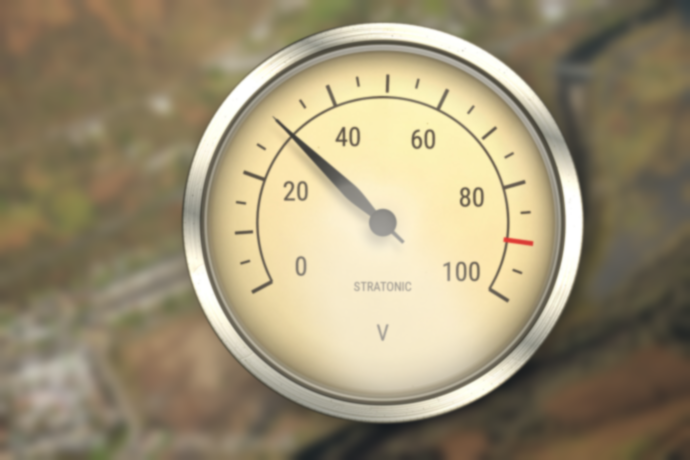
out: V 30
